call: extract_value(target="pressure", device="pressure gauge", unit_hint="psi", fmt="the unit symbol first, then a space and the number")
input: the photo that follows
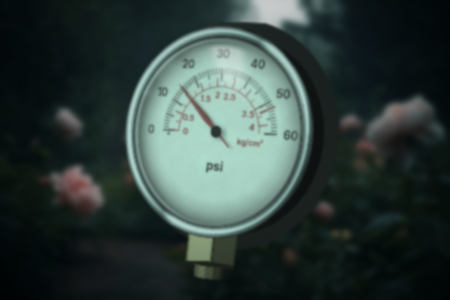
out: psi 15
